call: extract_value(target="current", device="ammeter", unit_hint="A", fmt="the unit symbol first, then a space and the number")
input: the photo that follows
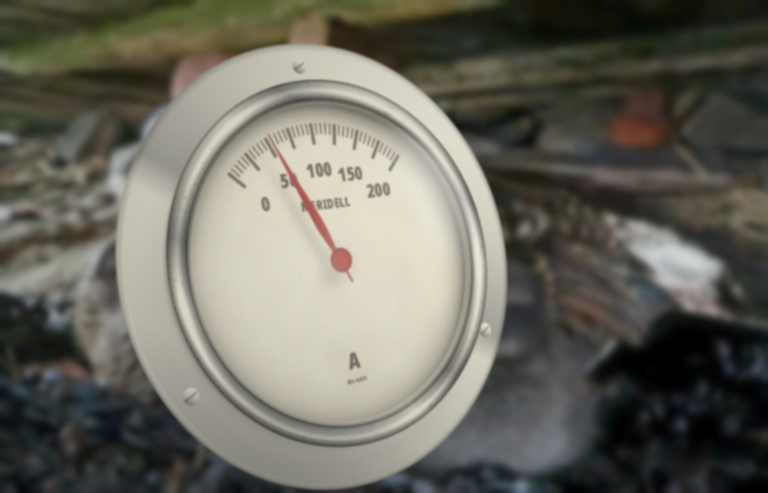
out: A 50
